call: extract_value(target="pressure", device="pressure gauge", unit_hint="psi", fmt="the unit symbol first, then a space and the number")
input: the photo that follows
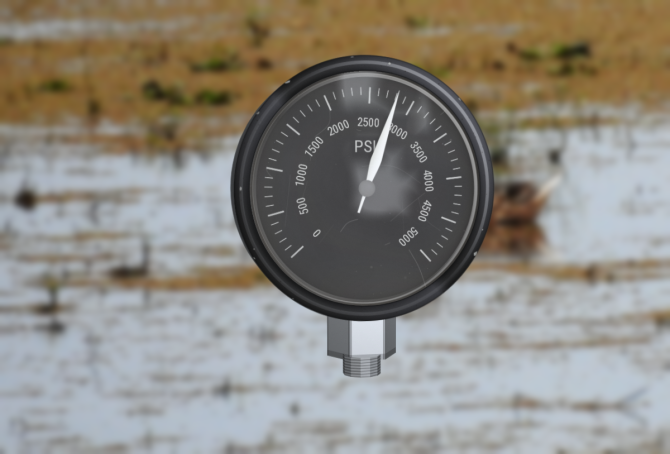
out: psi 2800
